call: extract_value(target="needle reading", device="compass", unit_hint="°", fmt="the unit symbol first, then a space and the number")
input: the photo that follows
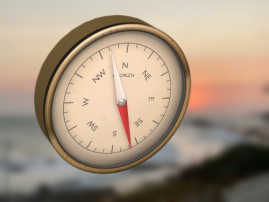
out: ° 160
